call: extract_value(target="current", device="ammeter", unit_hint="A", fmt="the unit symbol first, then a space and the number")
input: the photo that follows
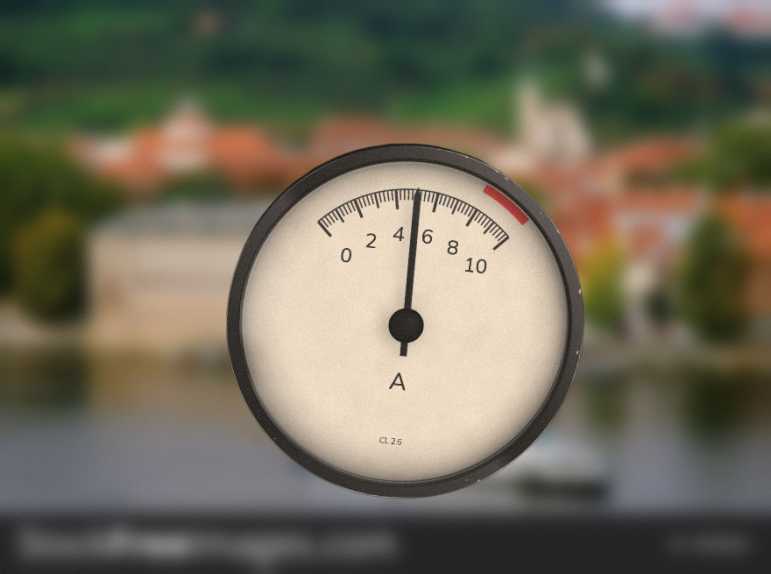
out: A 5
